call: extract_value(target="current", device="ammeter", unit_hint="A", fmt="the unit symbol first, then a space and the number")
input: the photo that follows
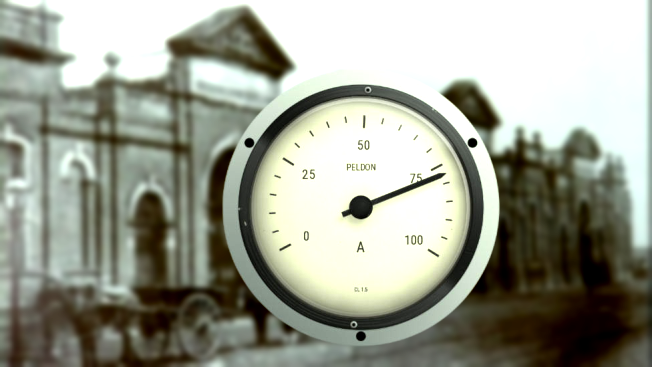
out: A 77.5
